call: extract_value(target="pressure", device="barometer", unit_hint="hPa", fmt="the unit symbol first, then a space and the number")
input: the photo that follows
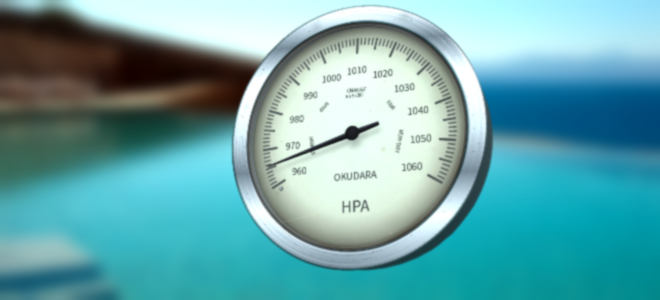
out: hPa 965
